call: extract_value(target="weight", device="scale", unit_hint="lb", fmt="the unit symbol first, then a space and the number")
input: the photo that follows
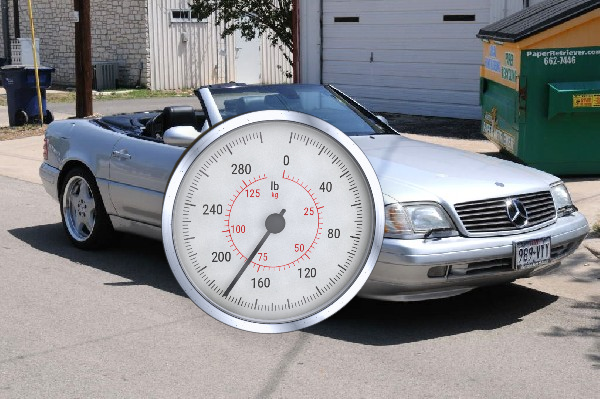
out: lb 180
